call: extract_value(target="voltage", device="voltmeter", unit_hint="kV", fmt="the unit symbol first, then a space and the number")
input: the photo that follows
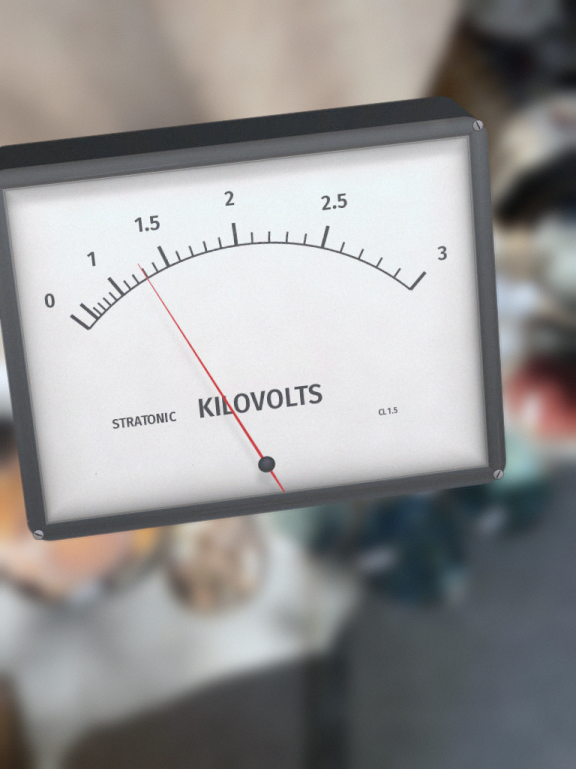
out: kV 1.3
